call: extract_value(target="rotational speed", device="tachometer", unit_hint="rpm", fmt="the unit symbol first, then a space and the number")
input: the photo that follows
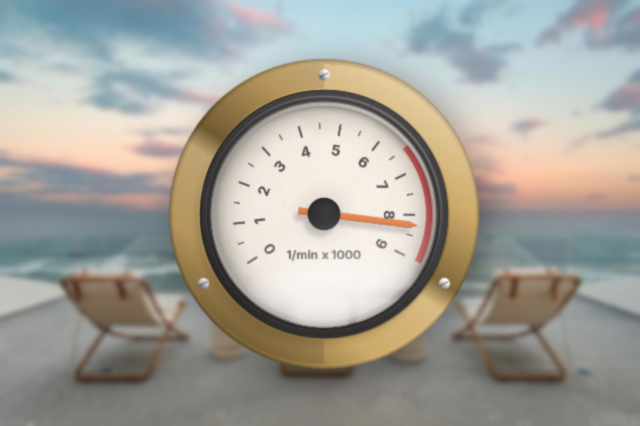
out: rpm 8250
